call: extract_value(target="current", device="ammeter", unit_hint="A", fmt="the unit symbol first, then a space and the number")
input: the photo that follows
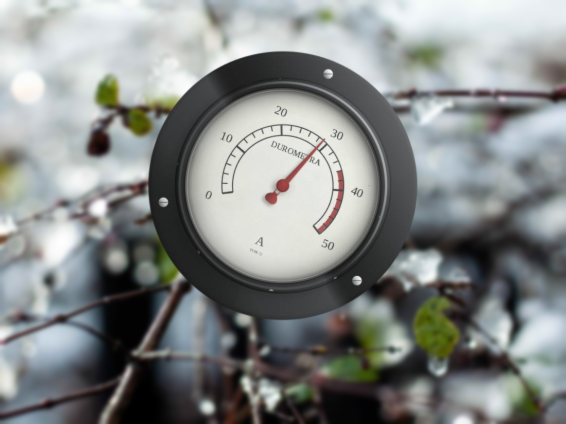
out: A 29
